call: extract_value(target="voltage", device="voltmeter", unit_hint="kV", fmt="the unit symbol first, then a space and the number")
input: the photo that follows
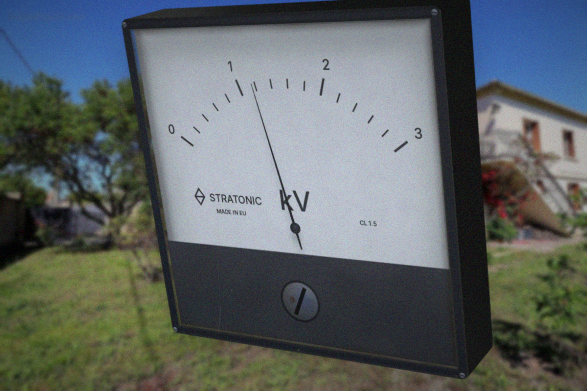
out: kV 1.2
